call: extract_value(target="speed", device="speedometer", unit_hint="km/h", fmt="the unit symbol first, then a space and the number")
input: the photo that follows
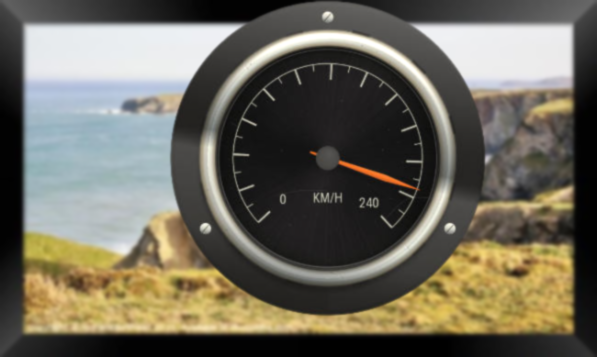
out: km/h 215
